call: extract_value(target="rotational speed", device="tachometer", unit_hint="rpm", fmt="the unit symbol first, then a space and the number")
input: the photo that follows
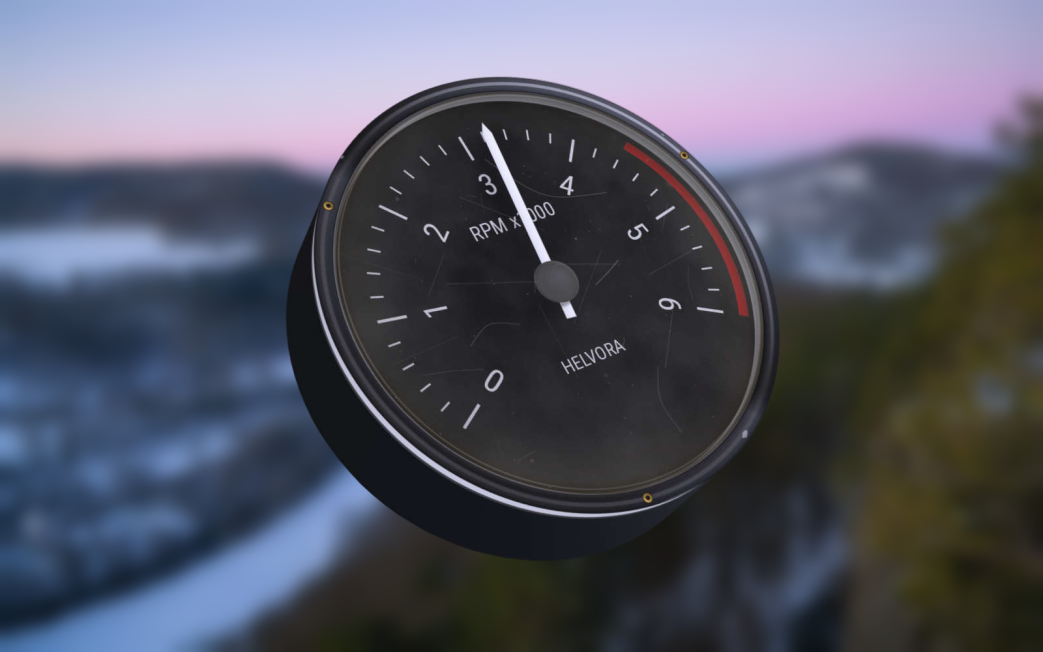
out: rpm 3200
